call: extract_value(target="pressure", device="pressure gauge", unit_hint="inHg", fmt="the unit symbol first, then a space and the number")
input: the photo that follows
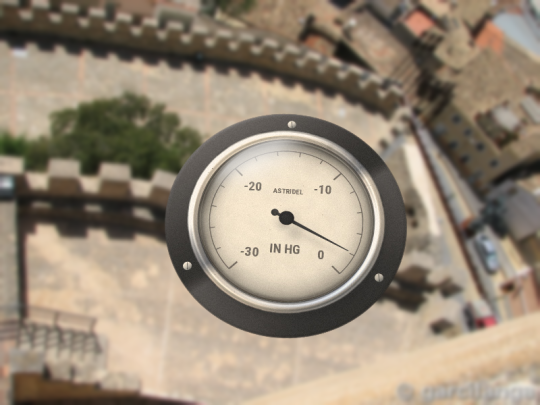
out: inHg -2
